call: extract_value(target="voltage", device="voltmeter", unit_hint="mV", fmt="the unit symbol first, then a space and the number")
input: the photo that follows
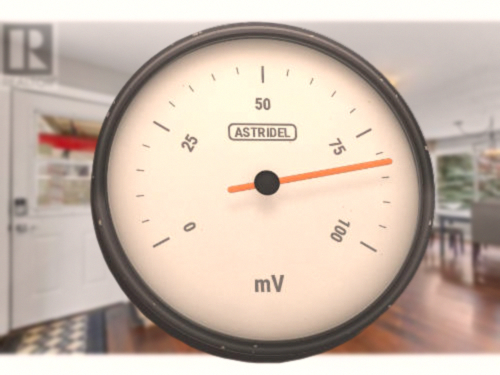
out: mV 82.5
